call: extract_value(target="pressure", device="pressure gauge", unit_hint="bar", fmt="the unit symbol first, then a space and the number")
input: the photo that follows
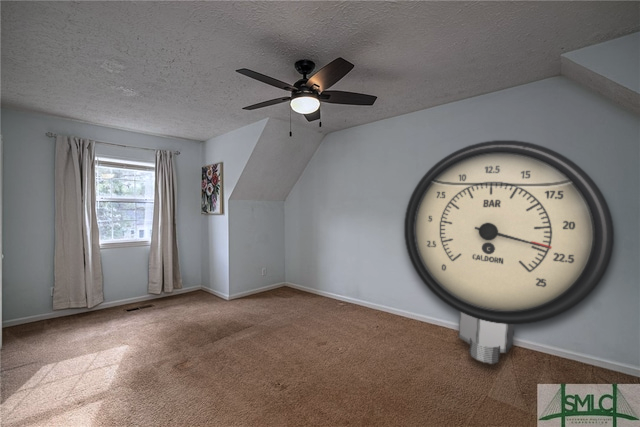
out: bar 22
